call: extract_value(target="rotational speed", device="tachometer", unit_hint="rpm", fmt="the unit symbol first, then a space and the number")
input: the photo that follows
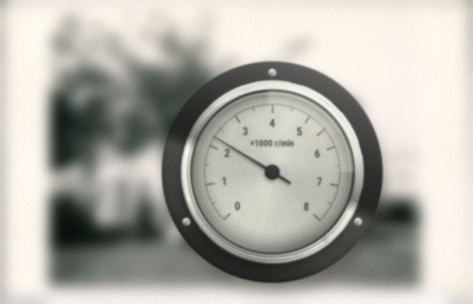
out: rpm 2250
